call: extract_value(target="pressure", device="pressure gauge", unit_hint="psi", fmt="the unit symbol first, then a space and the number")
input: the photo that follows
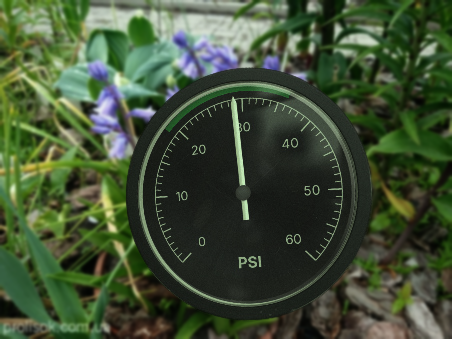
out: psi 29
